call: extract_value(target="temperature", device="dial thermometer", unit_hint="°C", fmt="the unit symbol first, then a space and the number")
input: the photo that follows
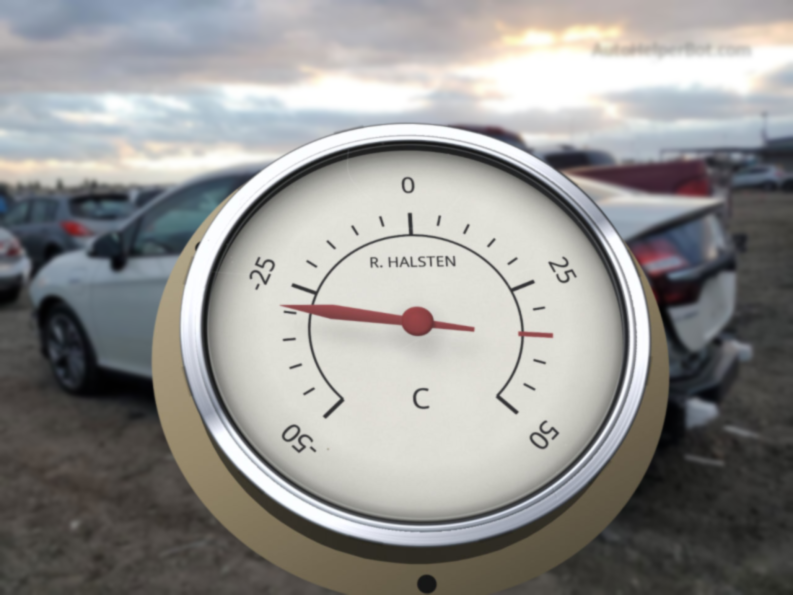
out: °C -30
